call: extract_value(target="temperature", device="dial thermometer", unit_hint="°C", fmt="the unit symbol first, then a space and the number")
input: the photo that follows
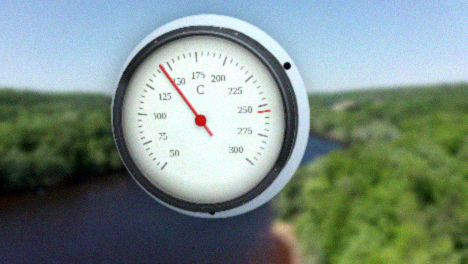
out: °C 145
